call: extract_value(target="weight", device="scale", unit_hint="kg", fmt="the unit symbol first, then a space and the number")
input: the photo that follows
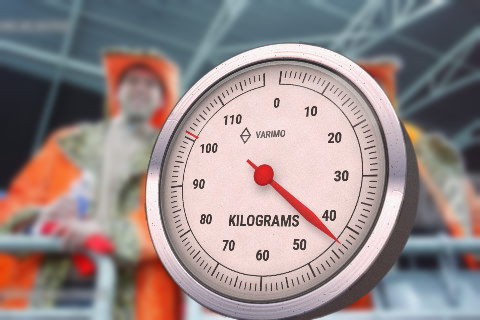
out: kg 43
